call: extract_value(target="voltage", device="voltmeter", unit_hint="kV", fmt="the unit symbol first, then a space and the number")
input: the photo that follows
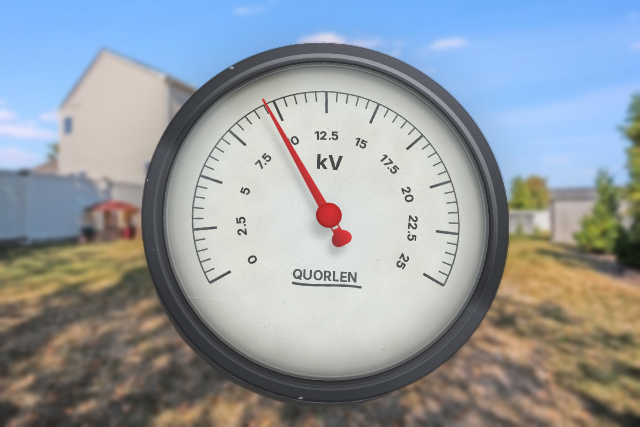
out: kV 9.5
